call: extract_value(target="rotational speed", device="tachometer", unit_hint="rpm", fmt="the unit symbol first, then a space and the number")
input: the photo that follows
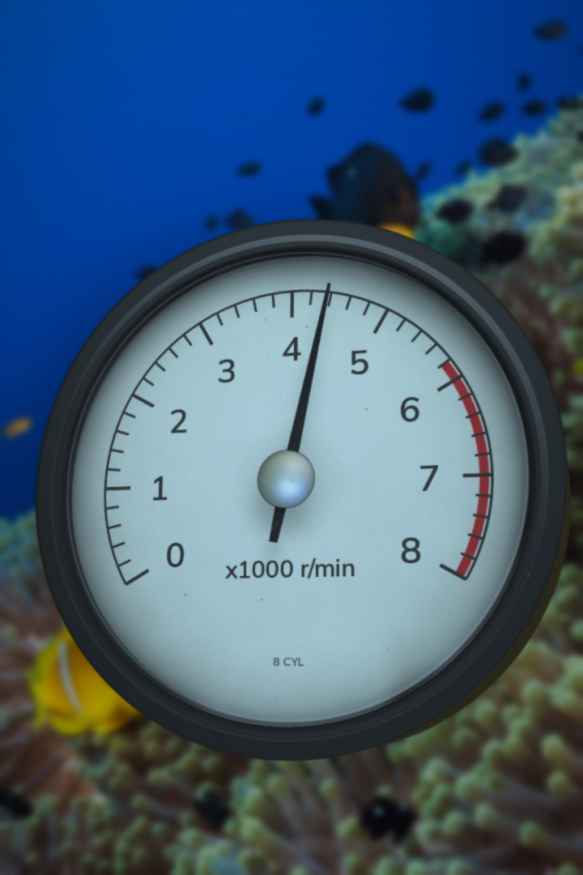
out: rpm 4400
